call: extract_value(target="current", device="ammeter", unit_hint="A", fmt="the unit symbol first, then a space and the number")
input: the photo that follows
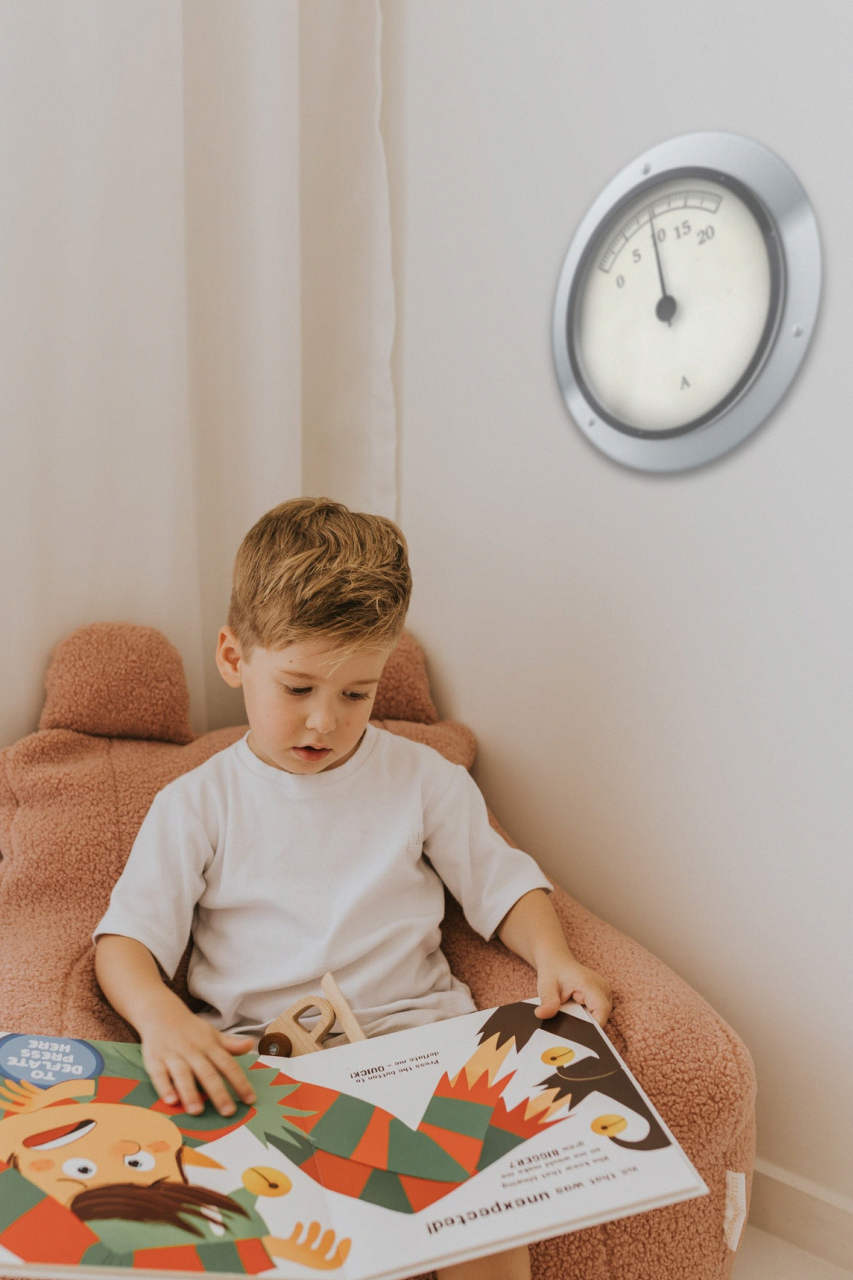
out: A 10
